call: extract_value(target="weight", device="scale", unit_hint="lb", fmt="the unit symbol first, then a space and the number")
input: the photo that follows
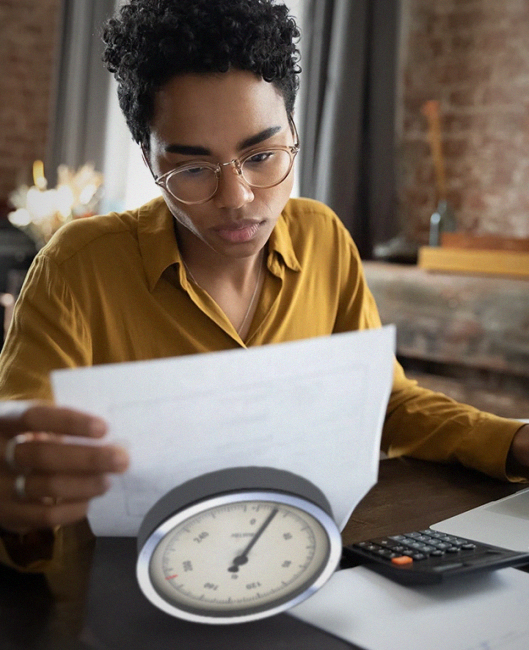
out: lb 10
